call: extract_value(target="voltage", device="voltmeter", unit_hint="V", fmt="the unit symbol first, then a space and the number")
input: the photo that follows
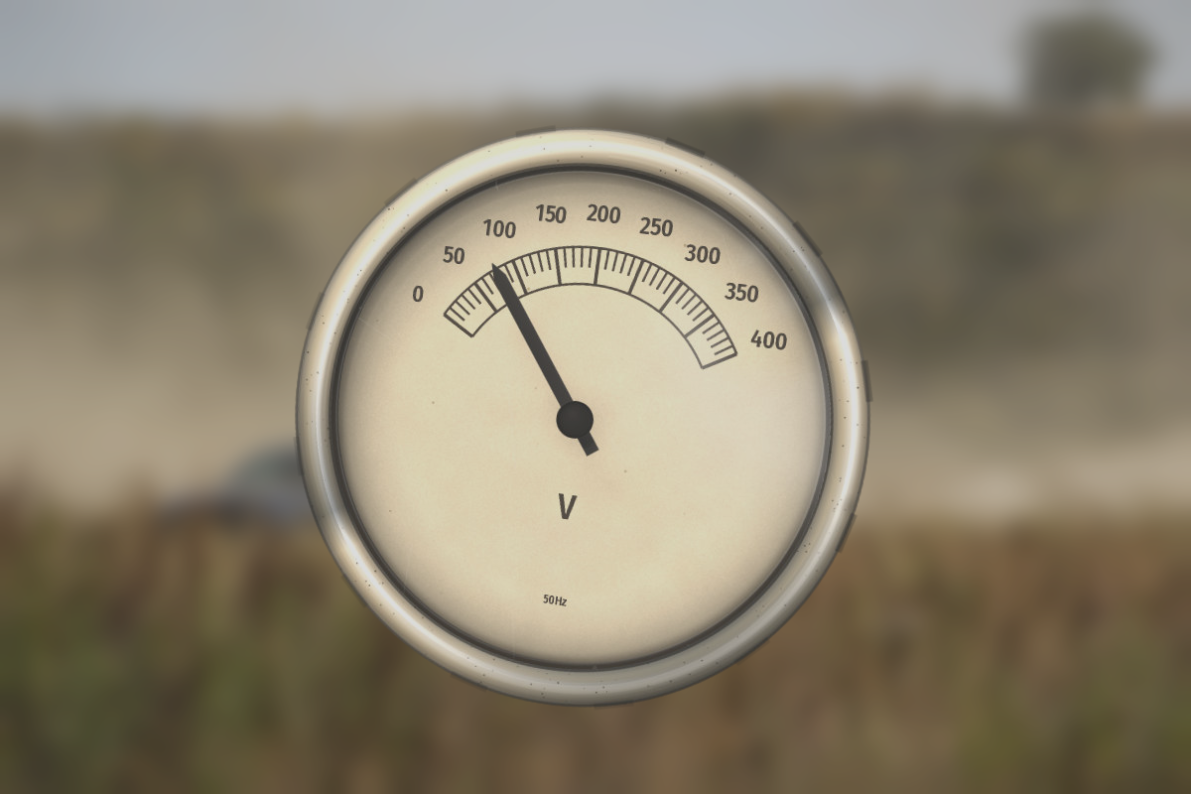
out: V 80
